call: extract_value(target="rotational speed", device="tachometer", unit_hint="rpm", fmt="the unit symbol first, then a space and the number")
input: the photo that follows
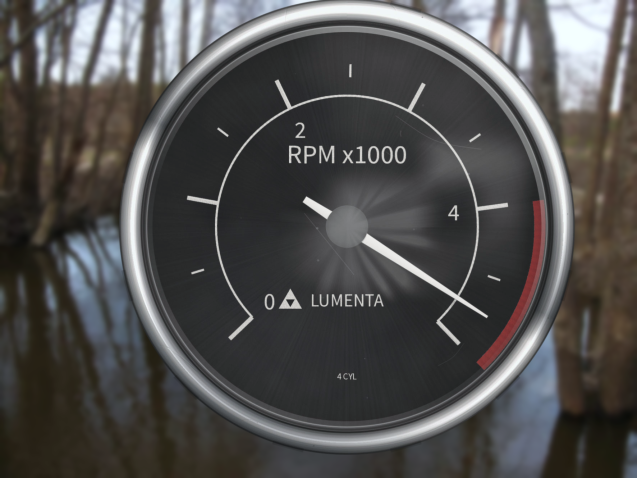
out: rpm 4750
